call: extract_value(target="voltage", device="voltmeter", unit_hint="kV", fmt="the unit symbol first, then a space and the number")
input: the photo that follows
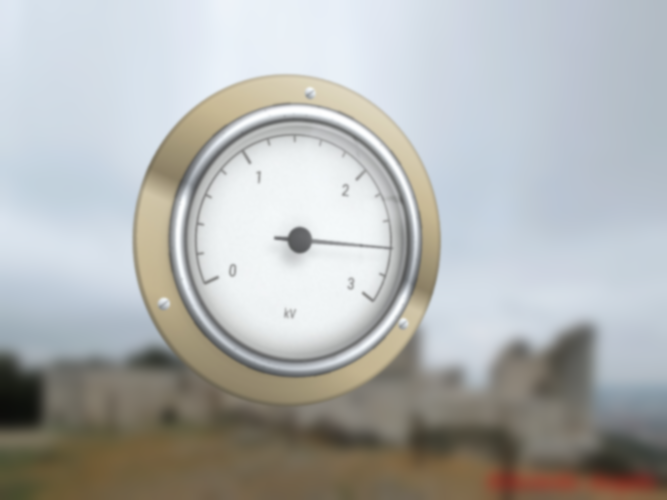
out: kV 2.6
